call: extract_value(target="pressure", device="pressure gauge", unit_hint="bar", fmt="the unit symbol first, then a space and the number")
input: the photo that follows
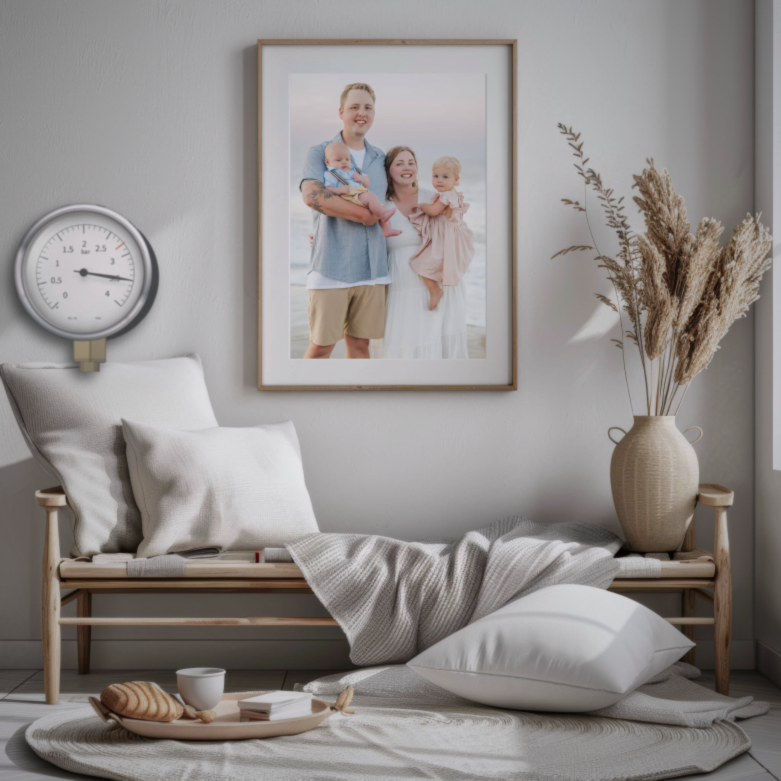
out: bar 3.5
